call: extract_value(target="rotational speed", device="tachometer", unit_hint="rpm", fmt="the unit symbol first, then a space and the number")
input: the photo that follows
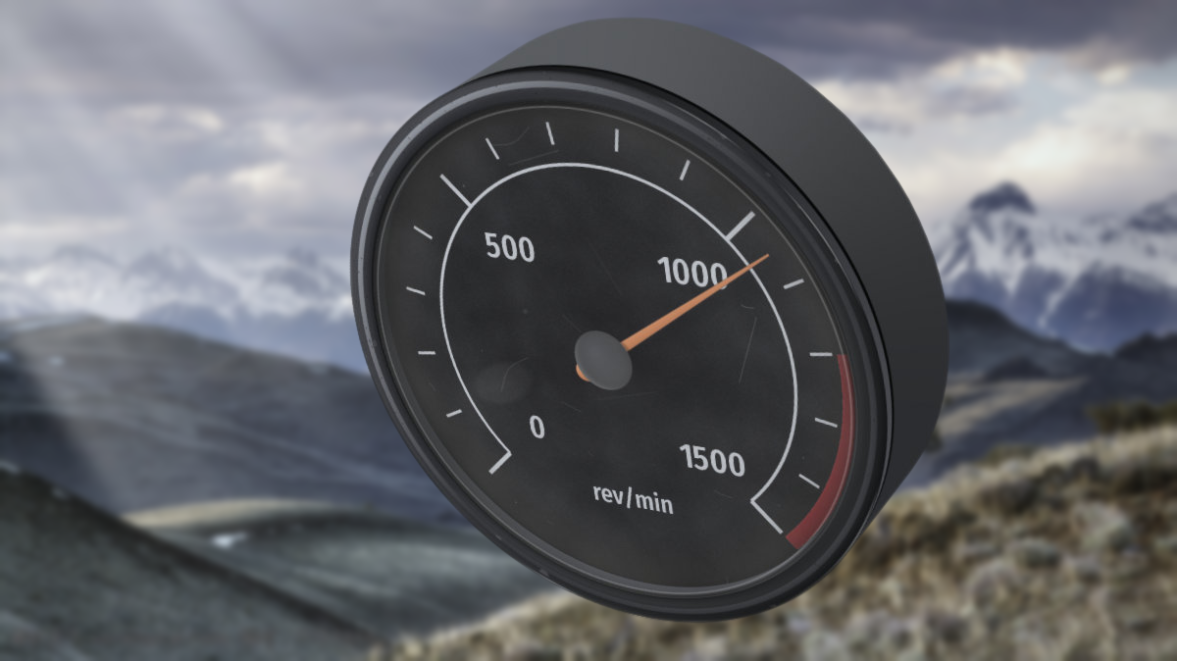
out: rpm 1050
